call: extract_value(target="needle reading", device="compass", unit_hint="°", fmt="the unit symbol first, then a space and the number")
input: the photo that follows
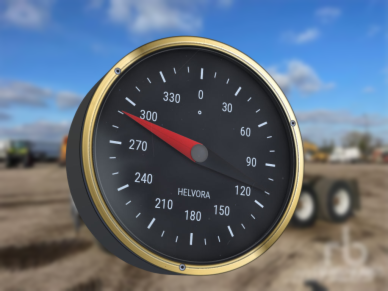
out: ° 290
